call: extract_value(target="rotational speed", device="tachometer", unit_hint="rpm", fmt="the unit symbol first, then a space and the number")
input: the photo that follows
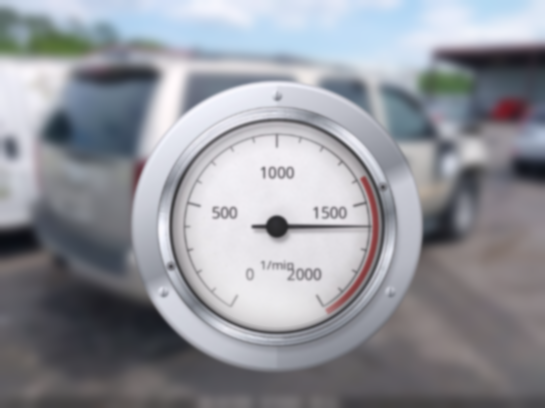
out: rpm 1600
